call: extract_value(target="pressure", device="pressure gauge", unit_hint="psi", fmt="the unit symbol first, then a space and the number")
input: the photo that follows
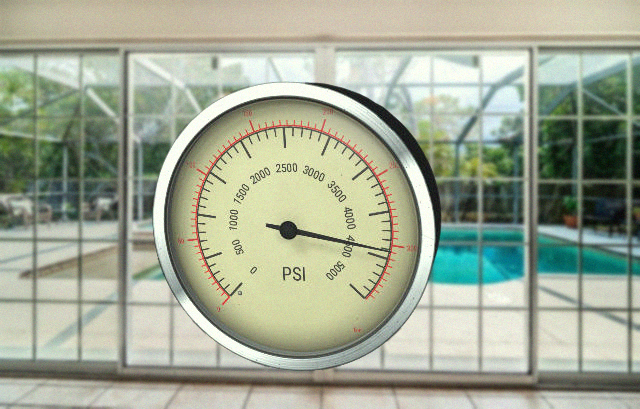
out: psi 4400
